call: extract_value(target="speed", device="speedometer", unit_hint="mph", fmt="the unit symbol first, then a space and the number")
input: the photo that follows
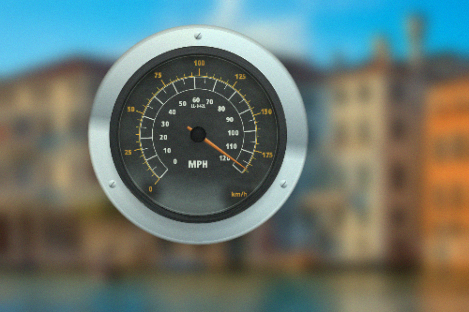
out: mph 117.5
